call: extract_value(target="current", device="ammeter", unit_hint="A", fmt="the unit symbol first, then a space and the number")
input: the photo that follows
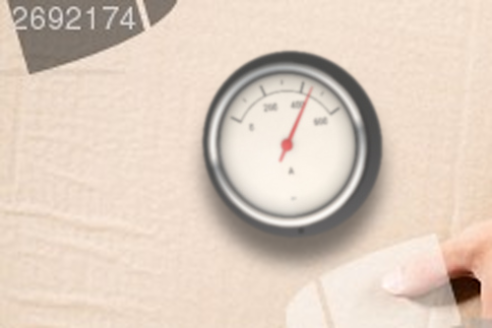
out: A 450
